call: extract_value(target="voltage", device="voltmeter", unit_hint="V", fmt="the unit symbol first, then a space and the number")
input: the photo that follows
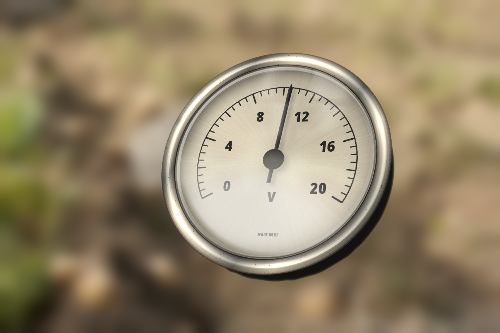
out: V 10.5
